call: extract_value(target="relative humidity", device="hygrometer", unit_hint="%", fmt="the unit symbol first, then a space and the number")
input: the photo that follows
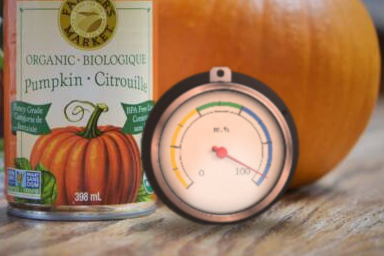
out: % 95
